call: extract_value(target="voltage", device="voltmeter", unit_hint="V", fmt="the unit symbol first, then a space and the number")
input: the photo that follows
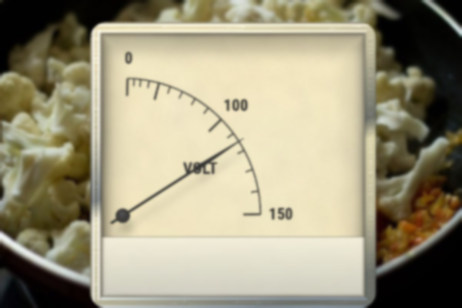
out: V 115
